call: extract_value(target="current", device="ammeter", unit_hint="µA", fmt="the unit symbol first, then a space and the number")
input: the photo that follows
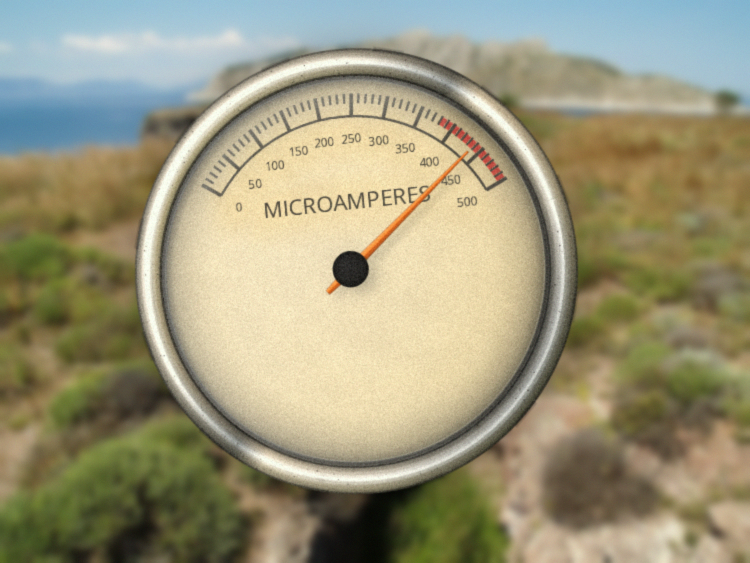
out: µA 440
